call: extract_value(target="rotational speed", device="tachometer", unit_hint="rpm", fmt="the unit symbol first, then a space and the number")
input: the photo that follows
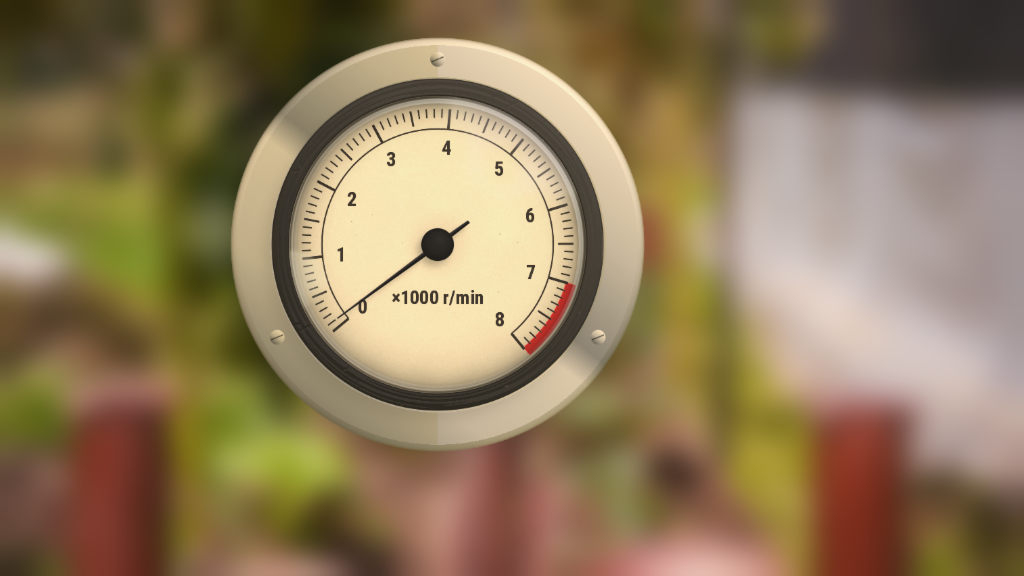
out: rpm 100
